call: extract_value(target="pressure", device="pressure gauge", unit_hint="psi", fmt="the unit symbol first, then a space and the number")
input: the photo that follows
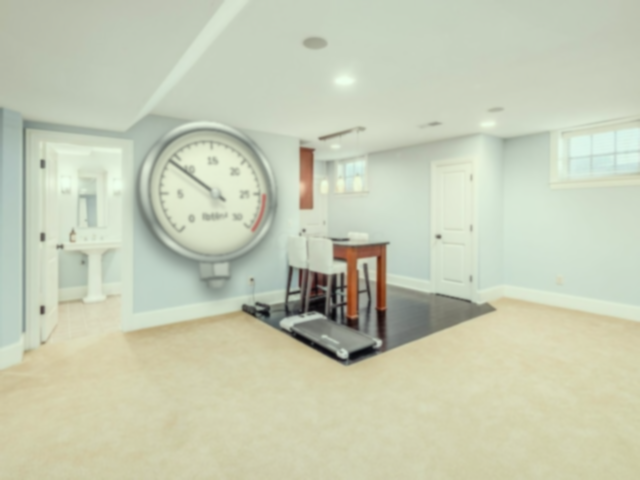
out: psi 9
